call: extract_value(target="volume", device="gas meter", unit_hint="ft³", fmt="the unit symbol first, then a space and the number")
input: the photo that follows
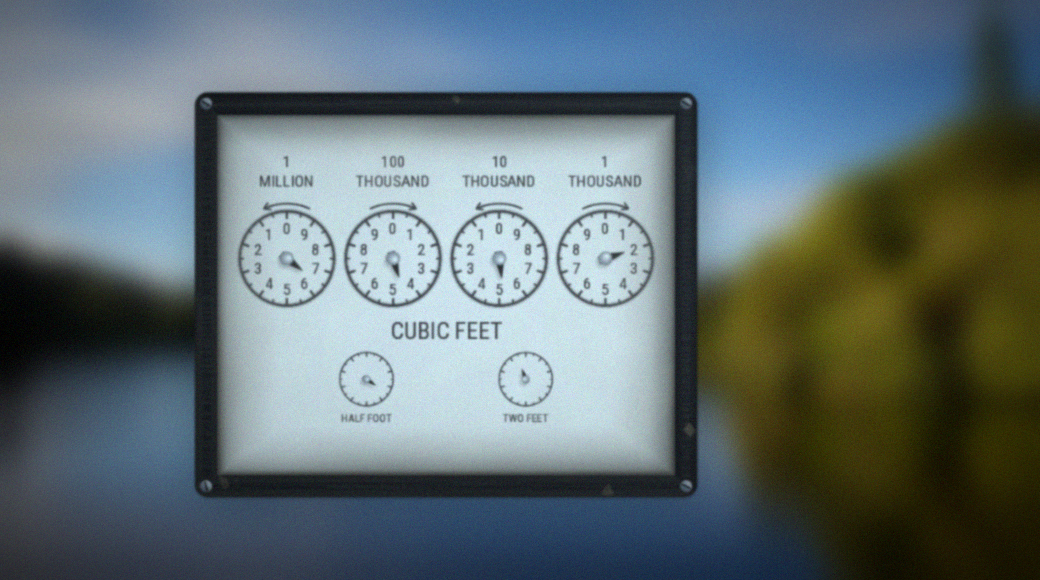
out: ft³ 645200
